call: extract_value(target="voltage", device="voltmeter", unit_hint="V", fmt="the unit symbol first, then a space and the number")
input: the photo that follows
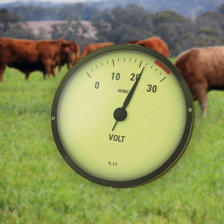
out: V 22
